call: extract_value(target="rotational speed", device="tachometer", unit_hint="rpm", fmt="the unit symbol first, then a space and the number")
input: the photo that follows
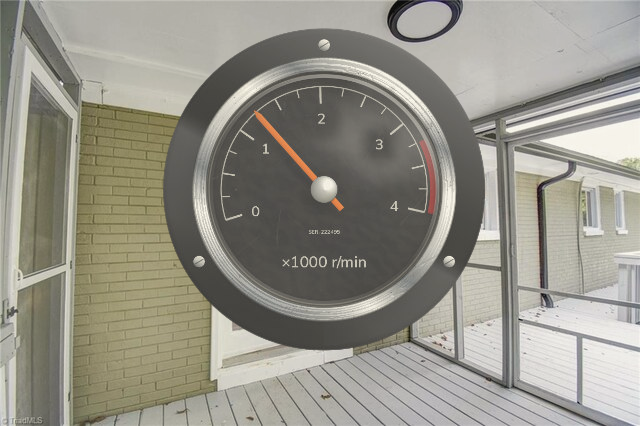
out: rpm 1250
